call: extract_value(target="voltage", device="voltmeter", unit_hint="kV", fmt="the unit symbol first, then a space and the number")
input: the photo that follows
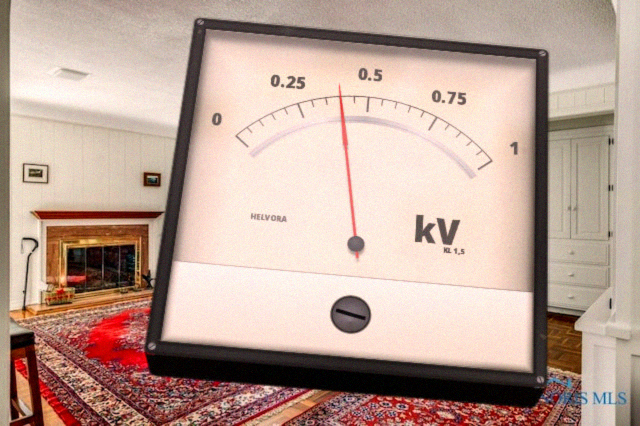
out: kV 0.4
